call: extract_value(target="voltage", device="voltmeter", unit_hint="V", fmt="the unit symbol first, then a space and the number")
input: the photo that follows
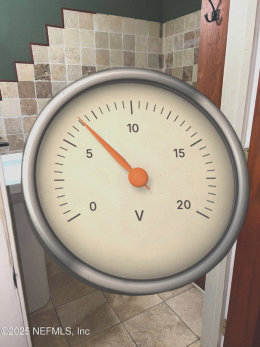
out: V 6.5
